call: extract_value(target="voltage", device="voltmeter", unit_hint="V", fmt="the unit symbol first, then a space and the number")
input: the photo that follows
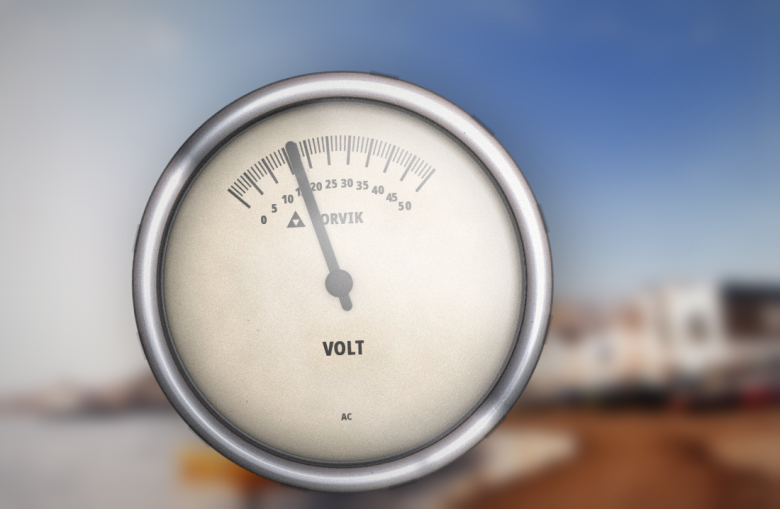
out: V 17
